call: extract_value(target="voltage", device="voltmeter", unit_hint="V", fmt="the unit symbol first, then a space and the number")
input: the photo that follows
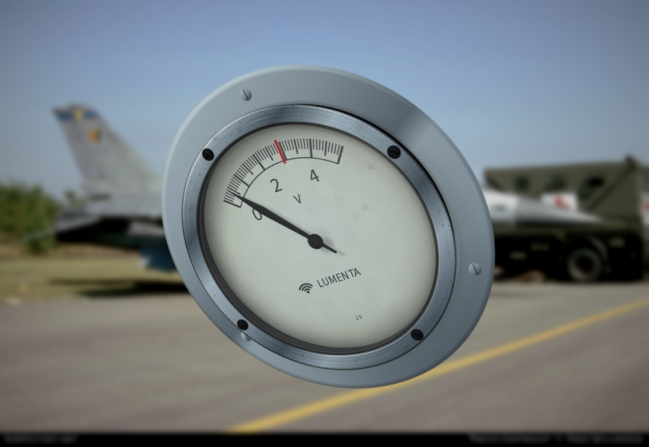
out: V 0.5
